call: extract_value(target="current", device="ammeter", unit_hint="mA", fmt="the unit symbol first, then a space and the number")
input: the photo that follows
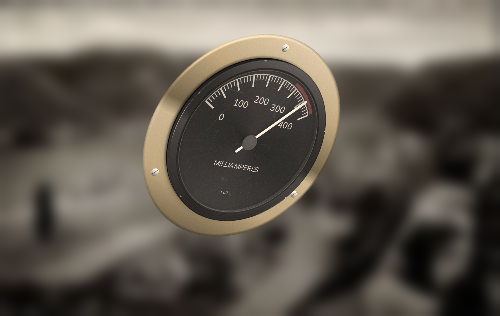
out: mA 350
